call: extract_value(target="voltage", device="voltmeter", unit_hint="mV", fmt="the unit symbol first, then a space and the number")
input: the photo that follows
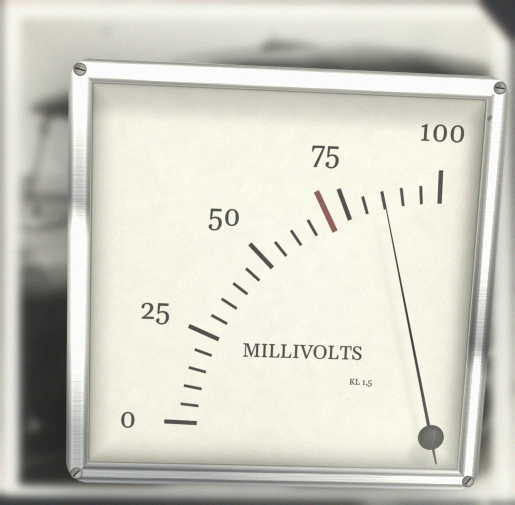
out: mV 85
